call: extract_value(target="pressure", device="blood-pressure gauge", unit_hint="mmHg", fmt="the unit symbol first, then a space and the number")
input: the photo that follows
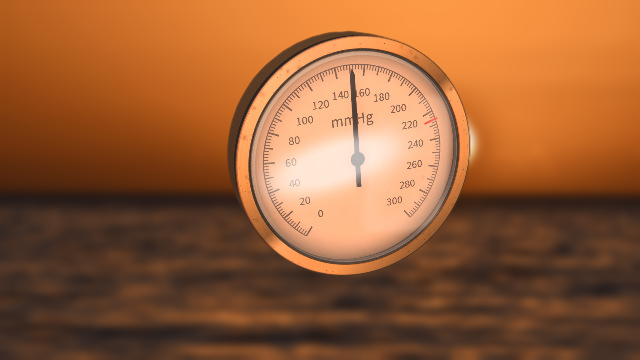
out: mmHg 150
